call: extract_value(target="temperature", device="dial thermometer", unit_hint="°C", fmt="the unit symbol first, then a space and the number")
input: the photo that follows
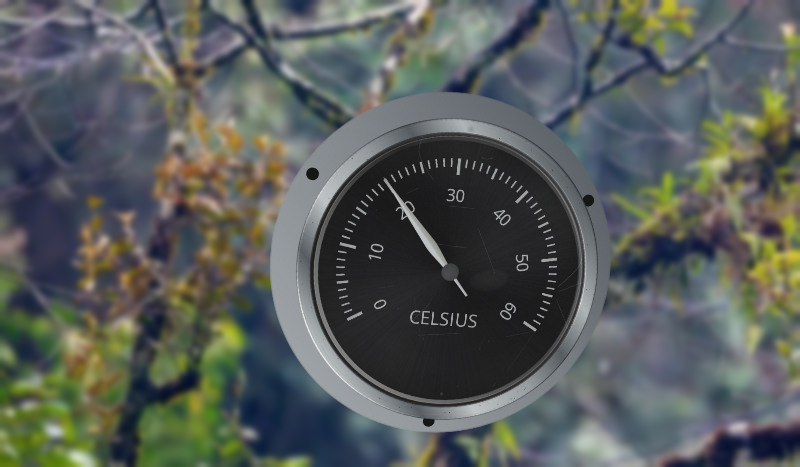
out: °C 20
